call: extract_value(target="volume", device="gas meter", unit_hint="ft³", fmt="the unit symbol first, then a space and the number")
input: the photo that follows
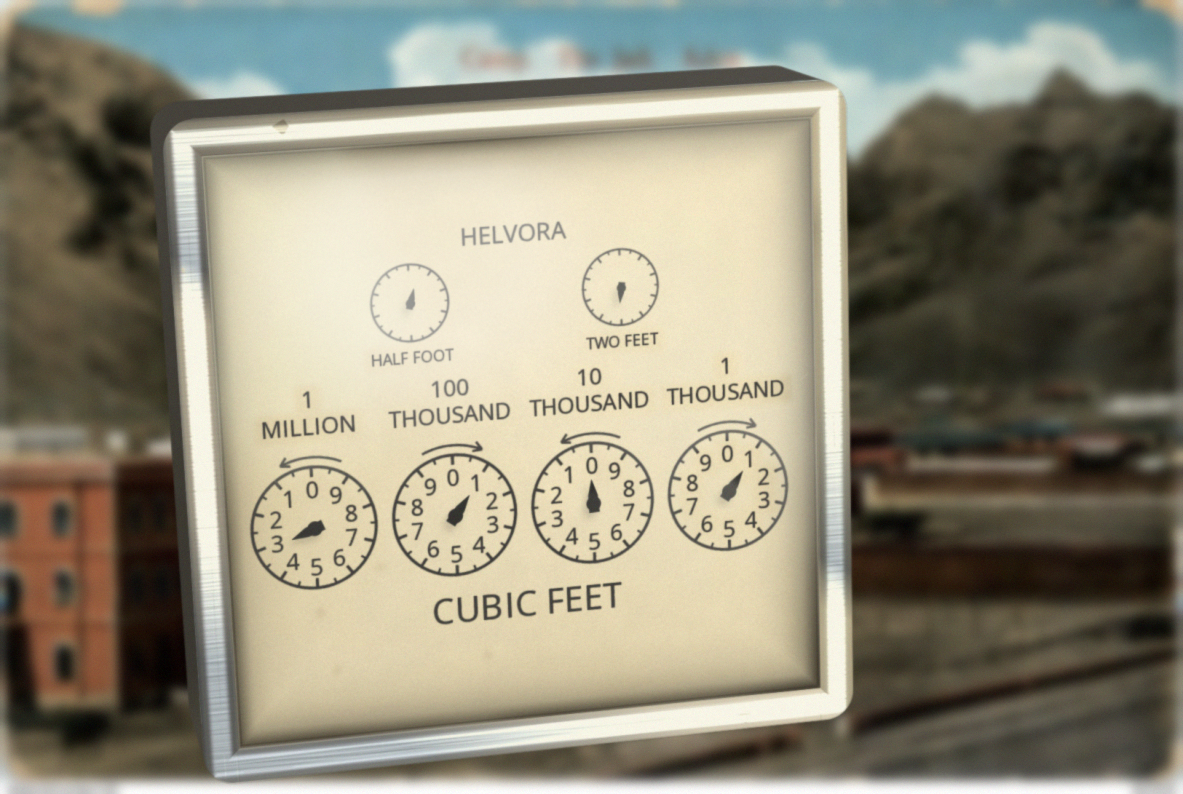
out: ft³ 310100
